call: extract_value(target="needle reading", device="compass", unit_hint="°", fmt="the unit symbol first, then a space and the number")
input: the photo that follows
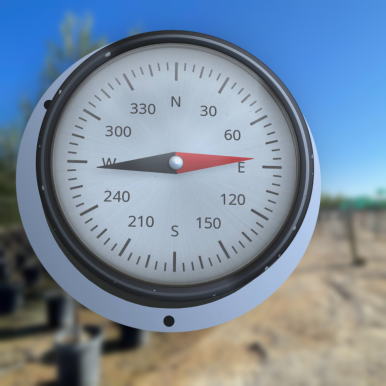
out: ° 85
